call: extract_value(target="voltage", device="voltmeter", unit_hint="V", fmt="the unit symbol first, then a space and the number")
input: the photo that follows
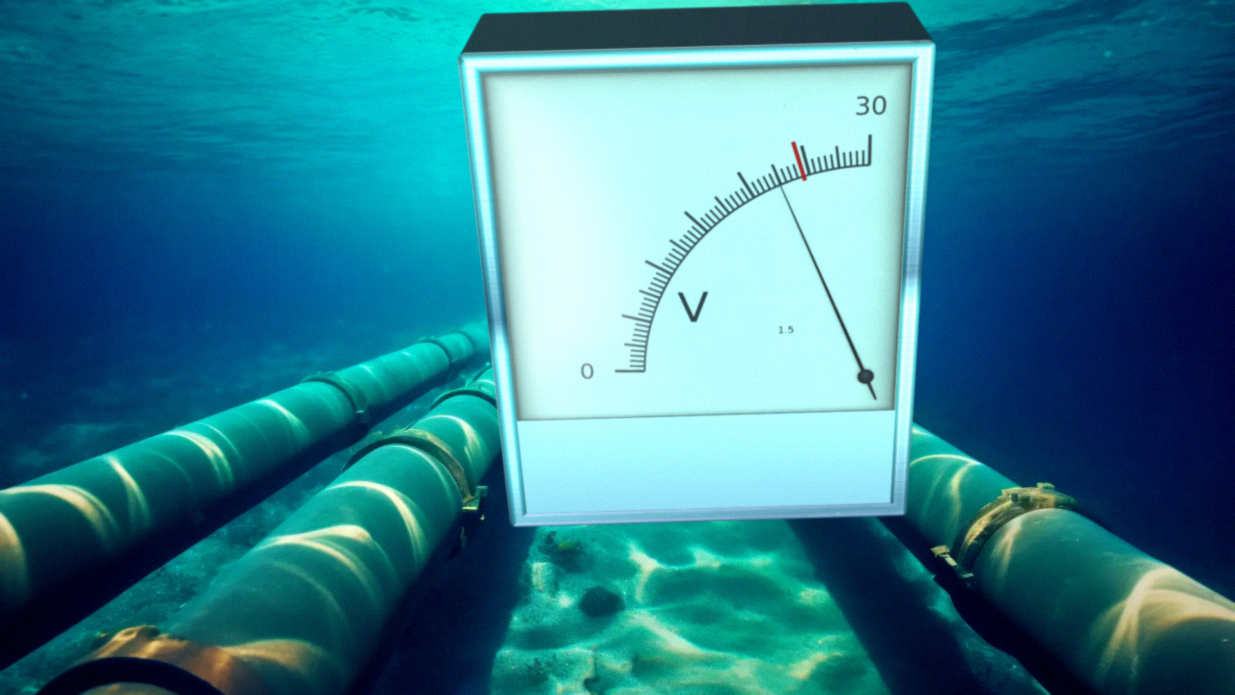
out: V 22.5
